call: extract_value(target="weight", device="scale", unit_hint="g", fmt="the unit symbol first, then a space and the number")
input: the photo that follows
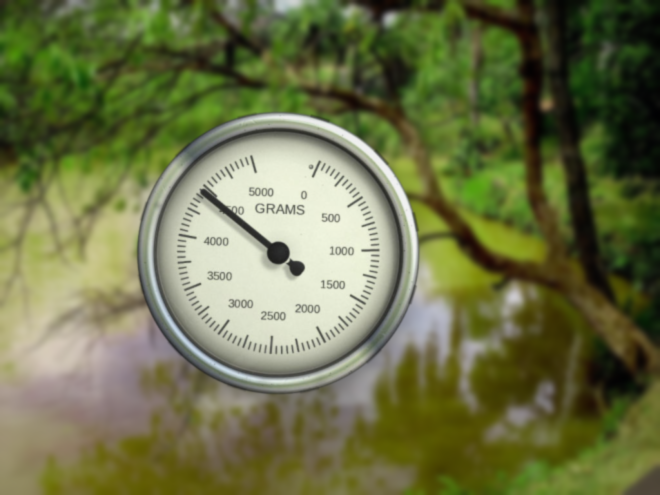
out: g 4450
